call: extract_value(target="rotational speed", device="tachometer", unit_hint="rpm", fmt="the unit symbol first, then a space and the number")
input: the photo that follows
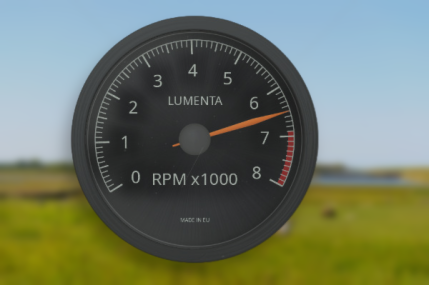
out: rpm 6500
